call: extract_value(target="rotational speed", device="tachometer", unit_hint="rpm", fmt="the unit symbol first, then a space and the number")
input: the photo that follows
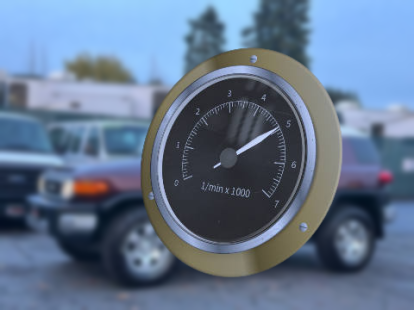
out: rpm 5000
